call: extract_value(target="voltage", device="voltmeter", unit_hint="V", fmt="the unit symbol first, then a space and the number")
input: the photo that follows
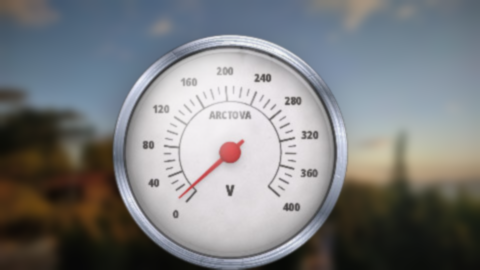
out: V 10
